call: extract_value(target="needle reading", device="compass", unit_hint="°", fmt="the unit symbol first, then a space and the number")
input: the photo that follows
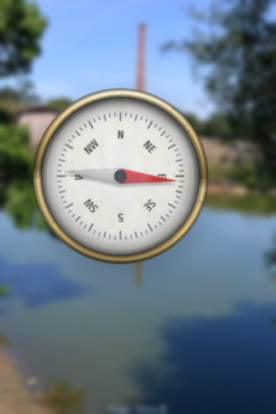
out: ° 95
